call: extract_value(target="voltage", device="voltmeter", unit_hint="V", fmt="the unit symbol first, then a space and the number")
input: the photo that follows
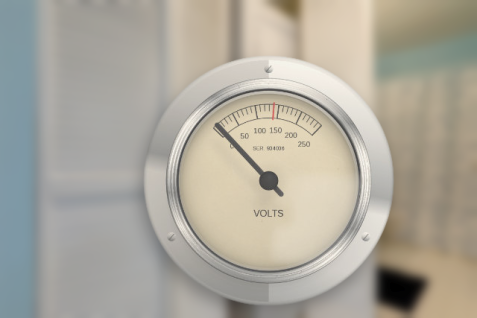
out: V 10
